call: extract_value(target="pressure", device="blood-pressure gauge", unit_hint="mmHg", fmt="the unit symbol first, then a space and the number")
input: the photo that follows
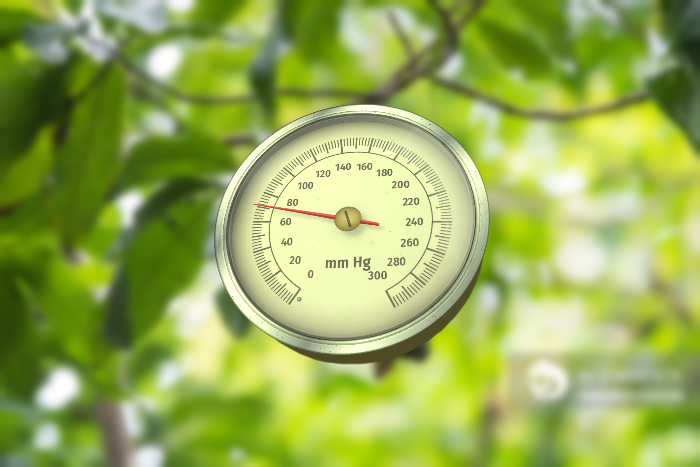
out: mmHg 70
